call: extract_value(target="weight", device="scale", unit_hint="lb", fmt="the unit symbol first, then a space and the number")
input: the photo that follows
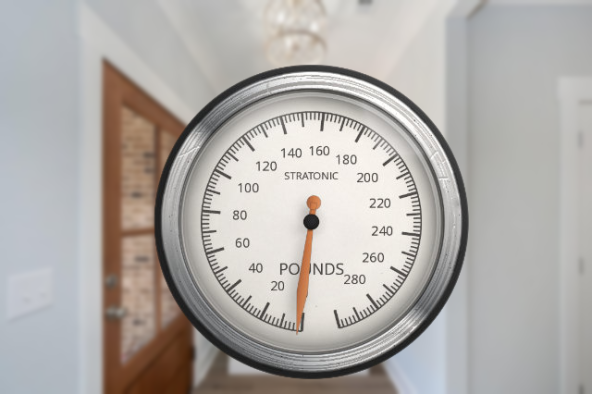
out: lb 2
